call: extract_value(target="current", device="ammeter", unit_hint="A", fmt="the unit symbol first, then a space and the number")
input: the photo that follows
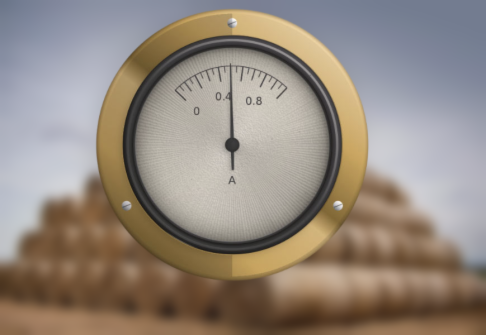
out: A 0.5
